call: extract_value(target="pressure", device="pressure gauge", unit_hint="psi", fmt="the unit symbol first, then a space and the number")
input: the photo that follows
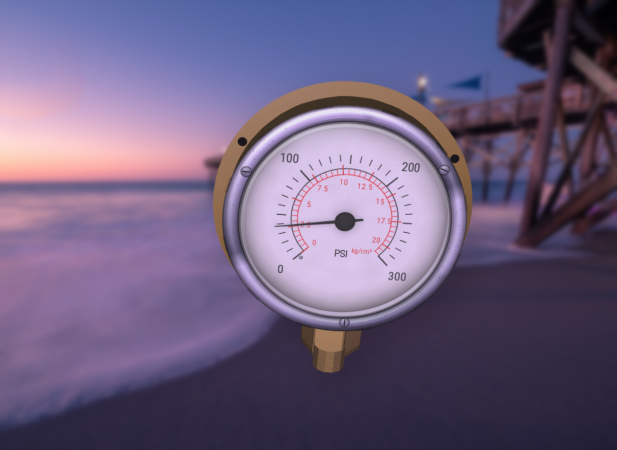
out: psi 40
